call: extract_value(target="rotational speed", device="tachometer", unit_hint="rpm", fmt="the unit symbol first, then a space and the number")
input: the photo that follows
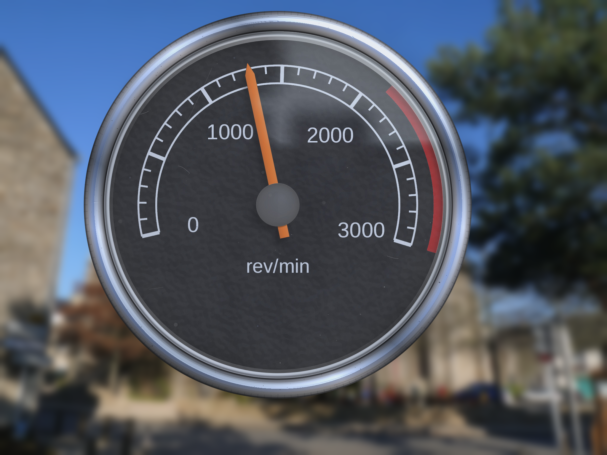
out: rpm 1300
